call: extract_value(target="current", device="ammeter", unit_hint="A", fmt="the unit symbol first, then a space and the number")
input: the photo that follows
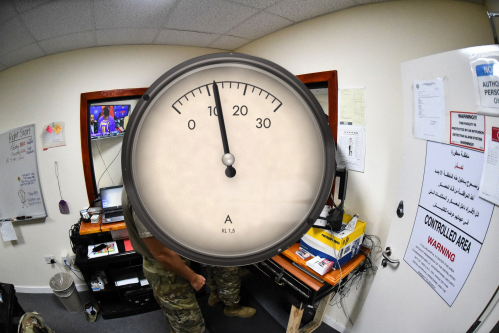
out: A 12
